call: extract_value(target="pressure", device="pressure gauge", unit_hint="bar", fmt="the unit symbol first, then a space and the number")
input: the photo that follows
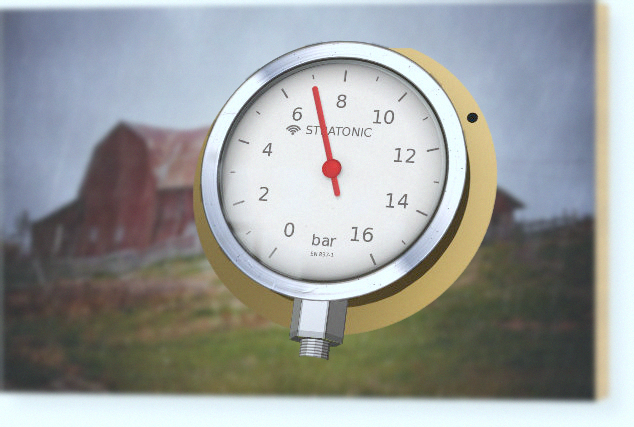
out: bar 7
